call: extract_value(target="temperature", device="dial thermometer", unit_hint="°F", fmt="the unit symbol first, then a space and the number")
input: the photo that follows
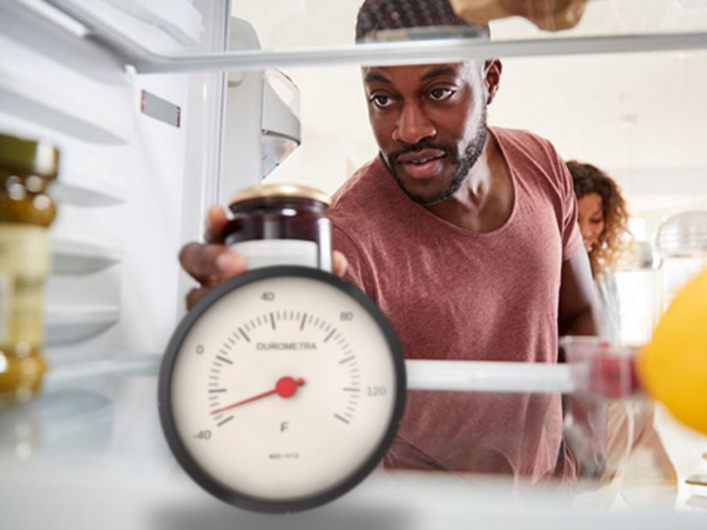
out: °F -32
